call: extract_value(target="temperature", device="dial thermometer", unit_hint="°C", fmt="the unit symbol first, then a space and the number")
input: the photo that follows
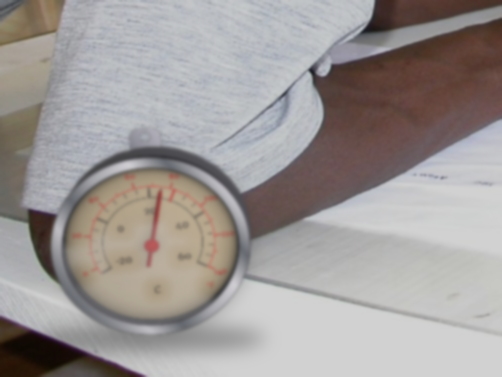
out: °C 24
